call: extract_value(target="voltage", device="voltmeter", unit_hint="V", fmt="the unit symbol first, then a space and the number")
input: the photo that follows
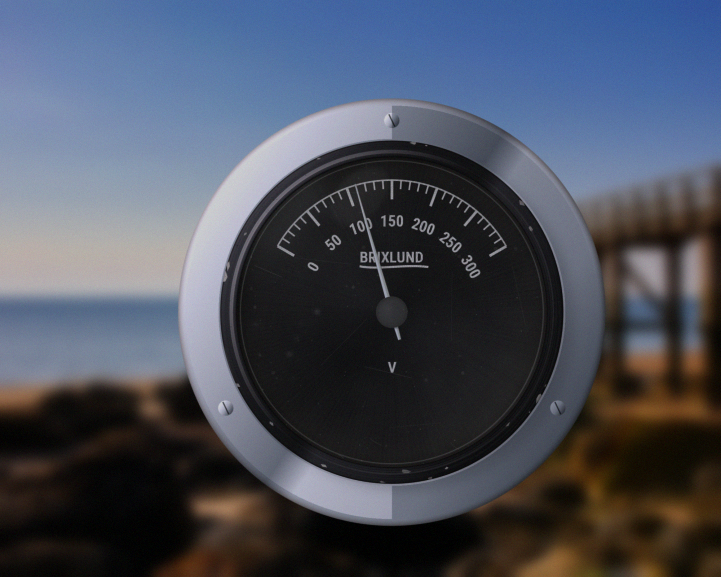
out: V 110
